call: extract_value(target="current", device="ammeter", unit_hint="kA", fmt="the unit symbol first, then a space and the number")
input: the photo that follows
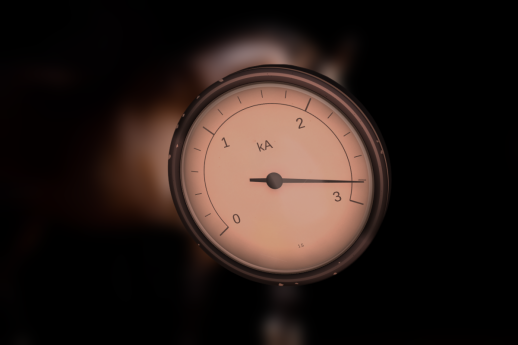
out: kA 2.8
